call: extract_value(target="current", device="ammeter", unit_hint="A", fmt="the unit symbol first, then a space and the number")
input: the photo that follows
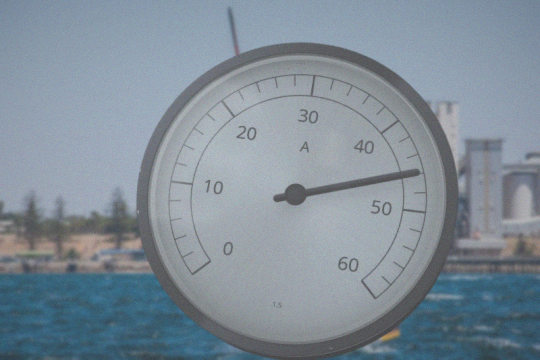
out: A 46
